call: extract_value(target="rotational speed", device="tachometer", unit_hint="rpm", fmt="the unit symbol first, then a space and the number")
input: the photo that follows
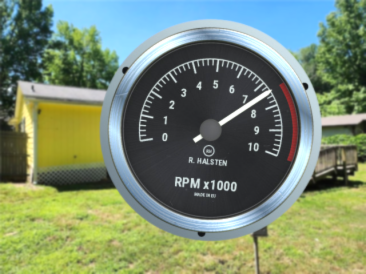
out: rpm 7400
